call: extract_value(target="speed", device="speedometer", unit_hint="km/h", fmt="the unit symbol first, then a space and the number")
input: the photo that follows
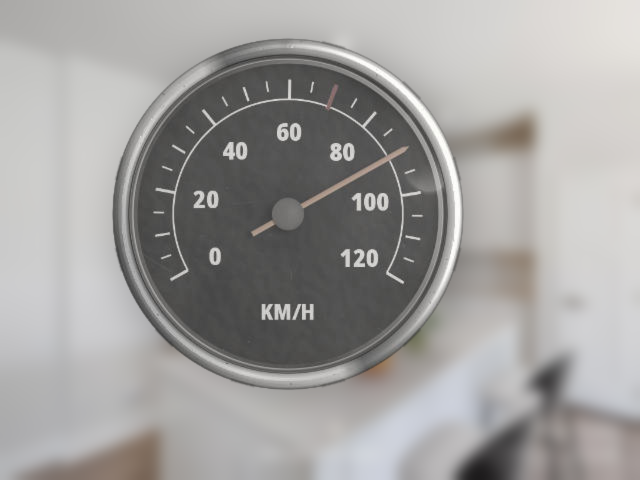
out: km/h 90
